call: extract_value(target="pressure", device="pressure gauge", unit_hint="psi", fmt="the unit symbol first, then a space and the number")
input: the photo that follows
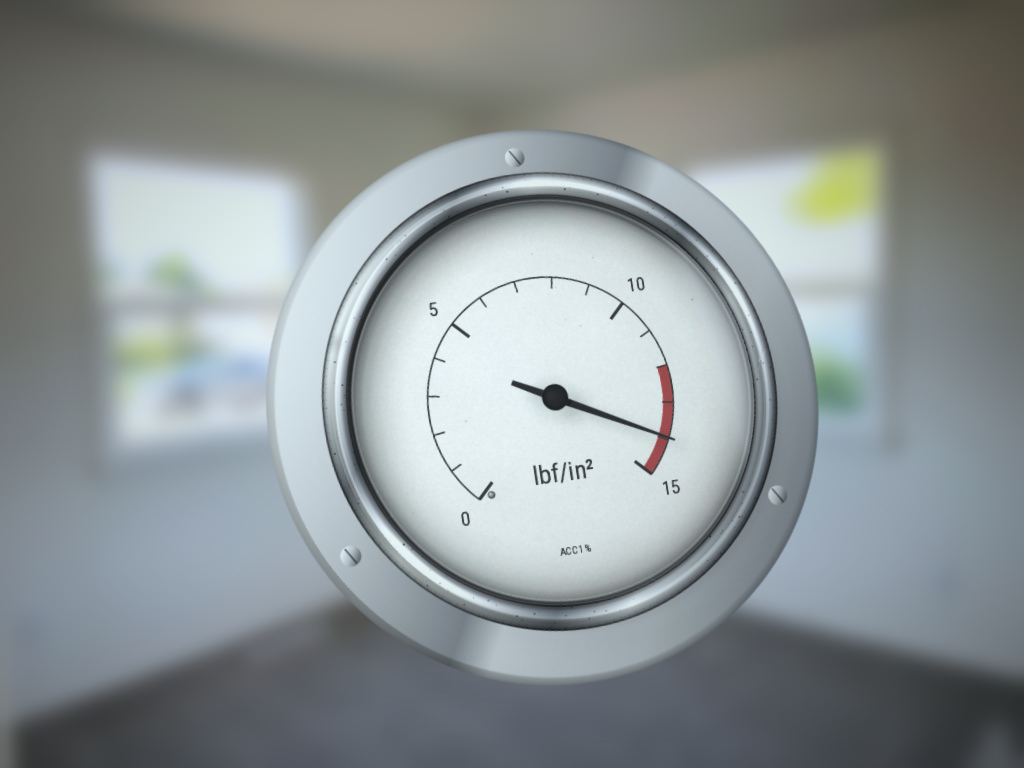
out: psi 14
